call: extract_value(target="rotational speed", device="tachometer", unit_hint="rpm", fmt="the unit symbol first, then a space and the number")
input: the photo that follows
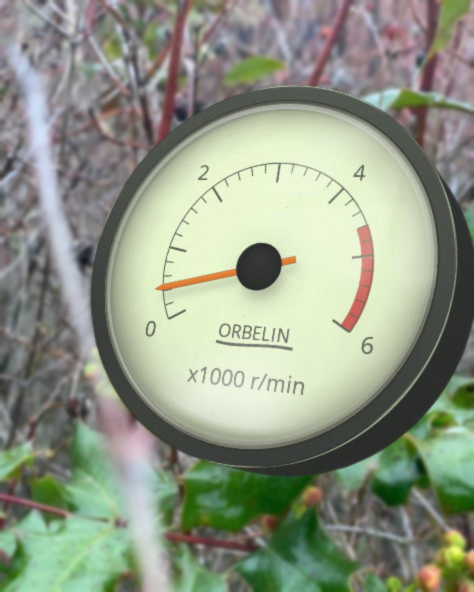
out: rpm 400
